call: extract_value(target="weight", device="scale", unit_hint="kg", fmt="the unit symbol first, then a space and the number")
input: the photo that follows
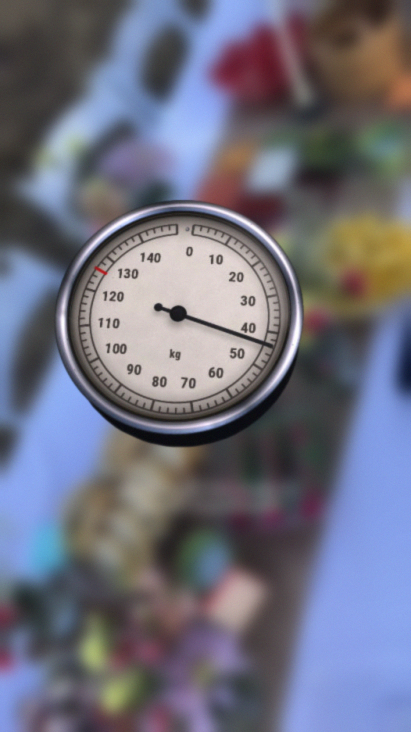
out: kg 44
